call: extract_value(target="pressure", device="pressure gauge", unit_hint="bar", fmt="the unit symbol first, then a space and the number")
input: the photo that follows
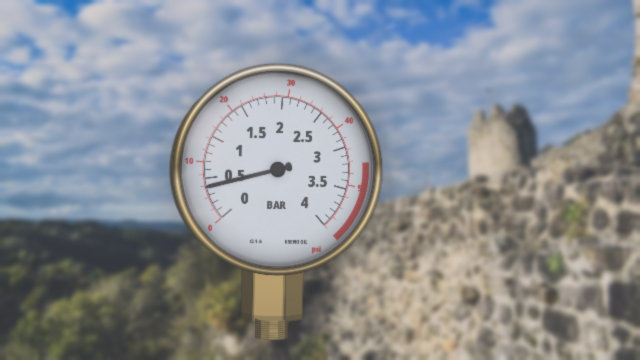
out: bar 0.4
